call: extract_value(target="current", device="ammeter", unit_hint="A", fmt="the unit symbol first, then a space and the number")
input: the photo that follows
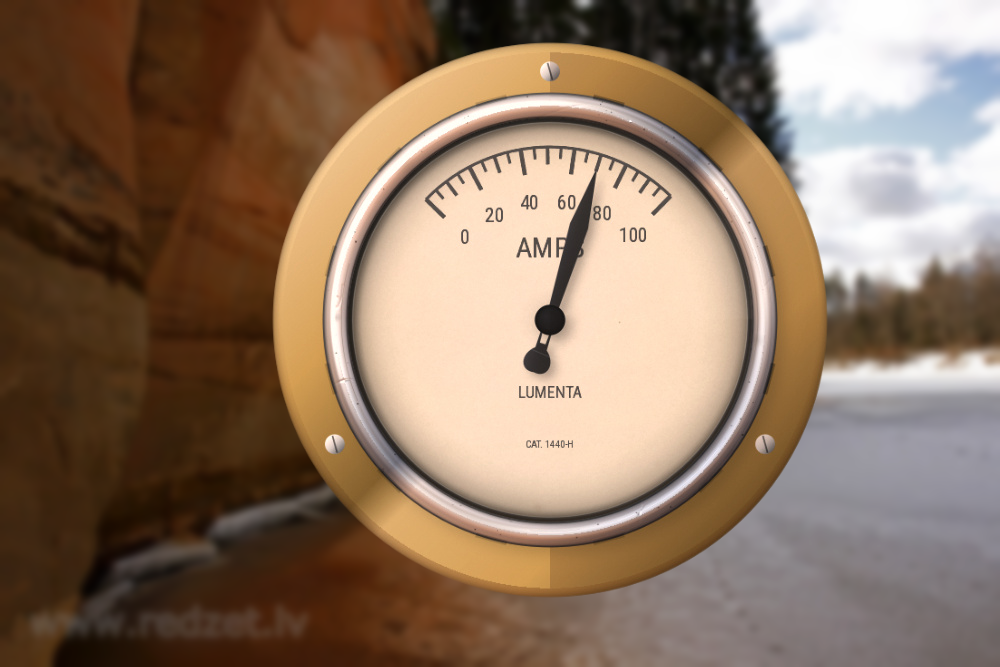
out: A 70
